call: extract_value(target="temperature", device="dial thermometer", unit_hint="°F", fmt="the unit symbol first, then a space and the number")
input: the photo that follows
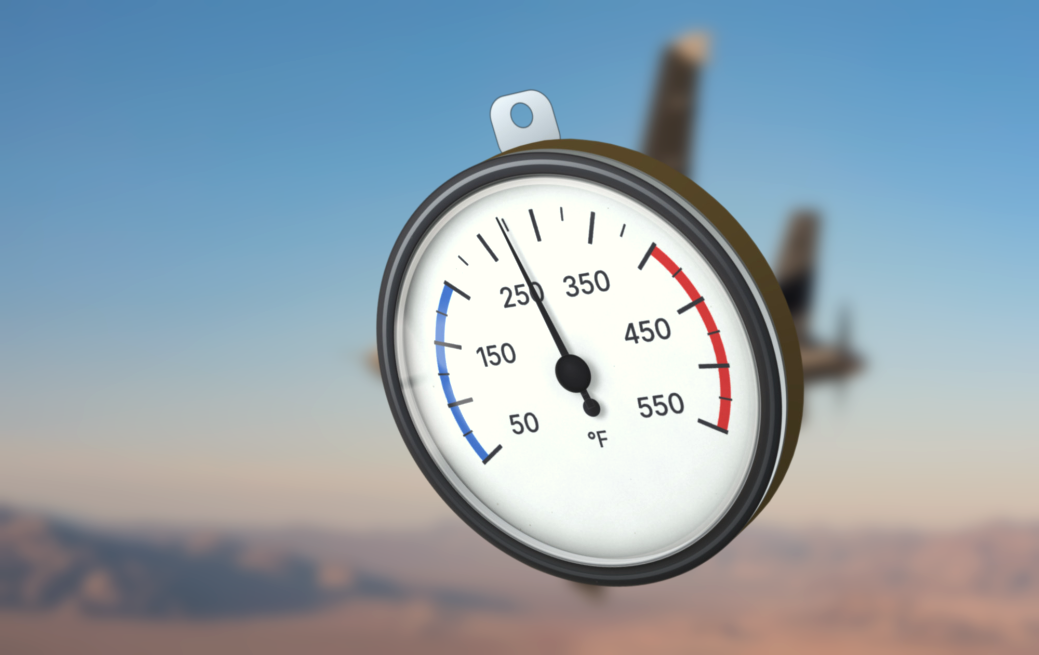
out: °F 275
